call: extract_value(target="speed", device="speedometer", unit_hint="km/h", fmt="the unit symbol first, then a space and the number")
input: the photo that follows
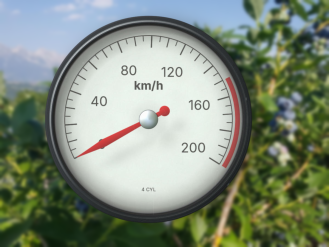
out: km/h 0
